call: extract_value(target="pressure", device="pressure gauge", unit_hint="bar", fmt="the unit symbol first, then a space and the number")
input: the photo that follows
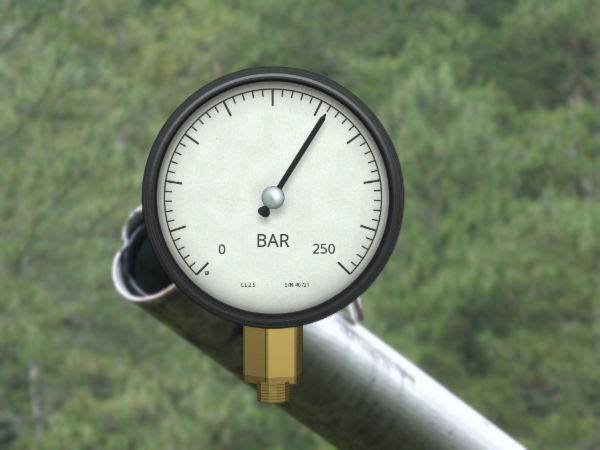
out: bar 155
